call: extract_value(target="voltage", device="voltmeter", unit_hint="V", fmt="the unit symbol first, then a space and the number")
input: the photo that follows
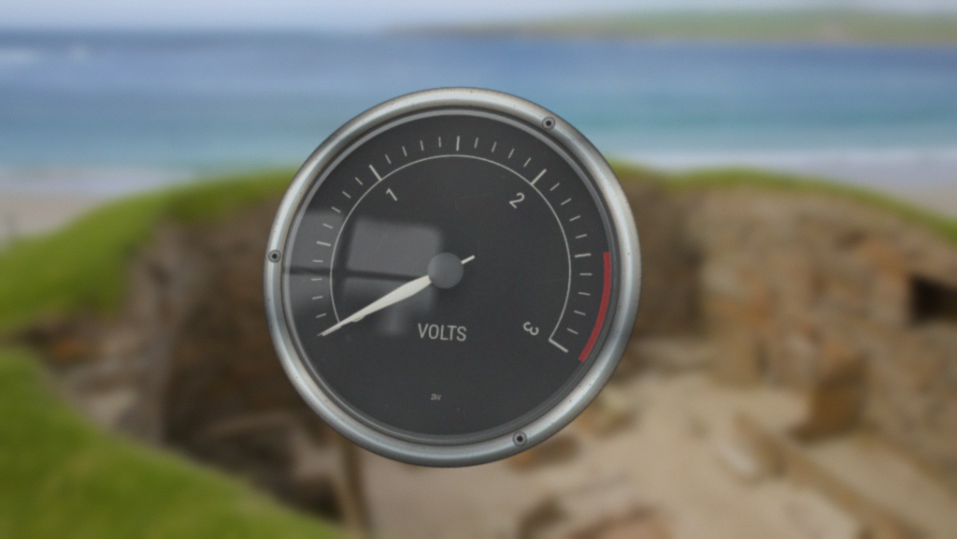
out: V 0
